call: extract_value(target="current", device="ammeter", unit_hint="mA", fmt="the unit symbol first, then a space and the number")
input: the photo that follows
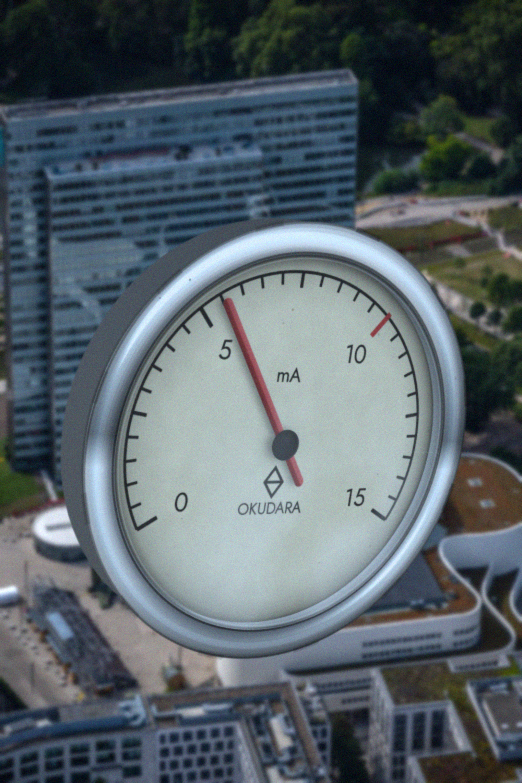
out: mA 5.5
